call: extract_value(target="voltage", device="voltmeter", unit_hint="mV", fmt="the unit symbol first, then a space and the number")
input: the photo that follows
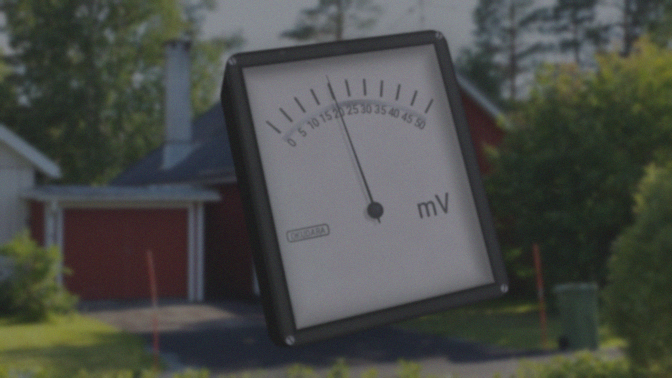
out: mV 20
